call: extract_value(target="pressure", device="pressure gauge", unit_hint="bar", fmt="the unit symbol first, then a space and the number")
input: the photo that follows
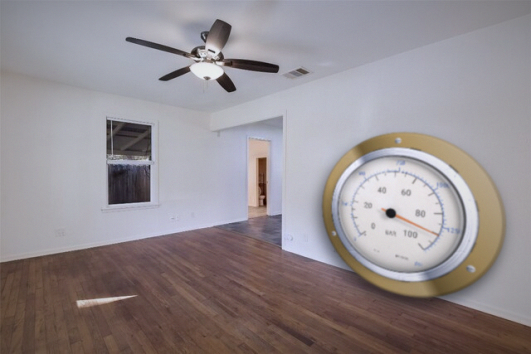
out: bar 90
